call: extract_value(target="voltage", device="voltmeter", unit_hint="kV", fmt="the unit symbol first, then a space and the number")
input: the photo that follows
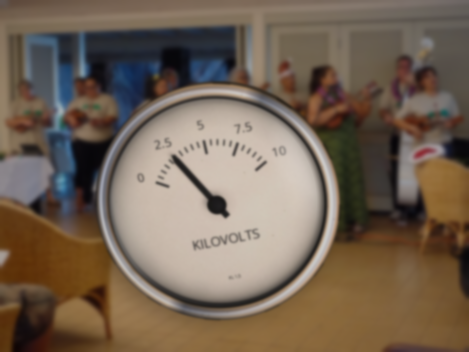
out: kV 2.5
